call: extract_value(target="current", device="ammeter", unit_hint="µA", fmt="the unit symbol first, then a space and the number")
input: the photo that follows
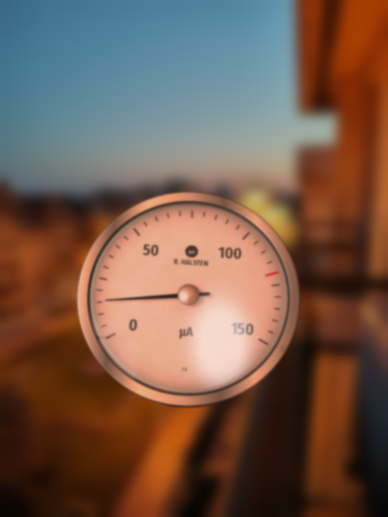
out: µA 15
